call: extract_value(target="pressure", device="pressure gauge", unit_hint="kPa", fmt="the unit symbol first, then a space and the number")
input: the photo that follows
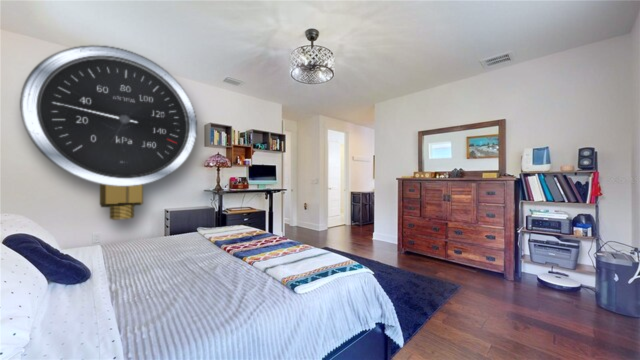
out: kPa 30
